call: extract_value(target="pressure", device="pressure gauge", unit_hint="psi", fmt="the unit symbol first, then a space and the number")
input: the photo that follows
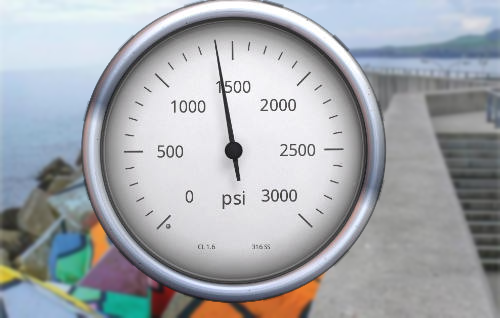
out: psi 1400
